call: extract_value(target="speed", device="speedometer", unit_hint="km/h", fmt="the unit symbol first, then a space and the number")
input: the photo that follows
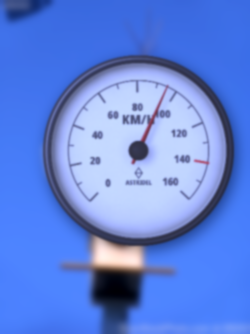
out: km/h 95
